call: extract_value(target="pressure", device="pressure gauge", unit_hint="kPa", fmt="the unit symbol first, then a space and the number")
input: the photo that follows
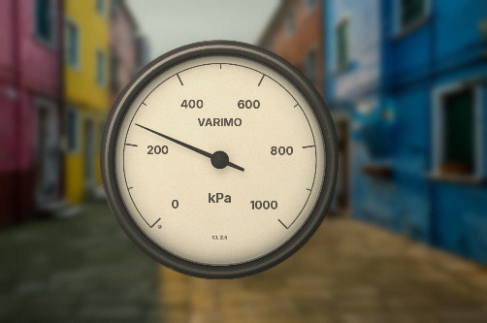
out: kPa 250
